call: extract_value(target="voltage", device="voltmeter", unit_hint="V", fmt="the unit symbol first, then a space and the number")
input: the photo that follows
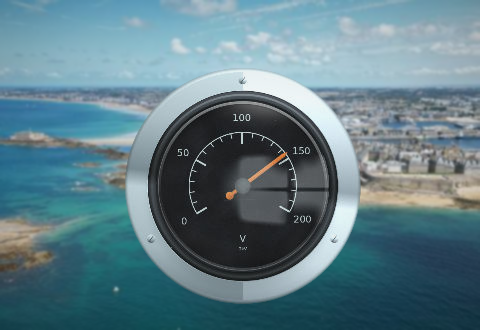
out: V 145
